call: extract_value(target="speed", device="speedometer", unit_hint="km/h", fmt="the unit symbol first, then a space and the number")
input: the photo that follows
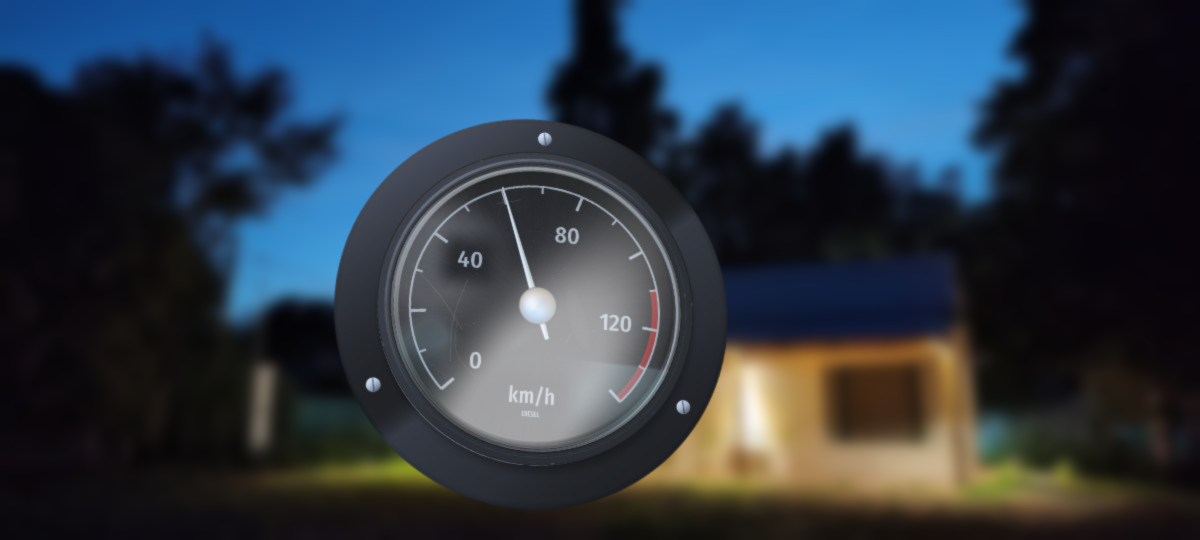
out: km/h 60
